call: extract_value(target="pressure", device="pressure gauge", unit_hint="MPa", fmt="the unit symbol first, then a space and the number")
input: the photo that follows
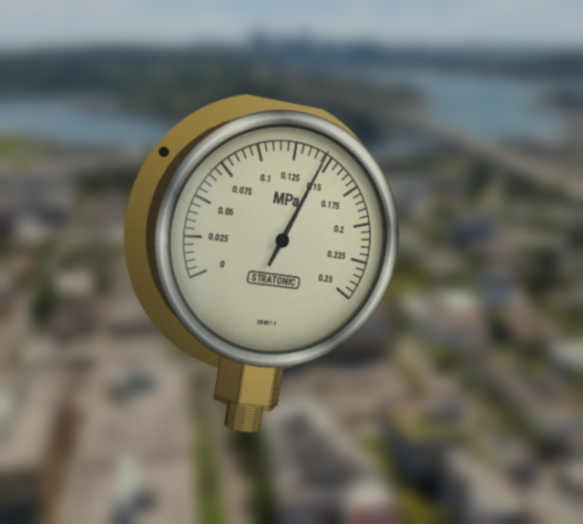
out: MPa 0.145
